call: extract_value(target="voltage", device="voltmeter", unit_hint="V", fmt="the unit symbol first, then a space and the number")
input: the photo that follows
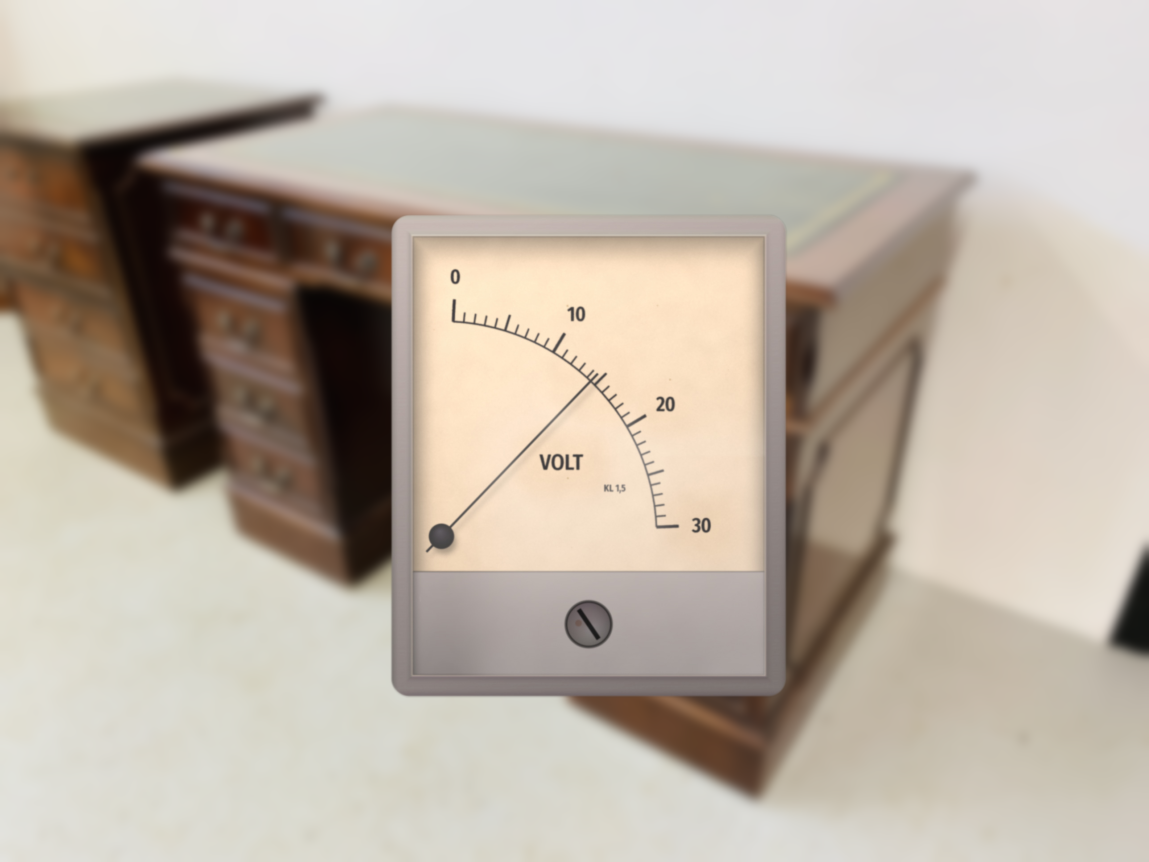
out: V 14.5
